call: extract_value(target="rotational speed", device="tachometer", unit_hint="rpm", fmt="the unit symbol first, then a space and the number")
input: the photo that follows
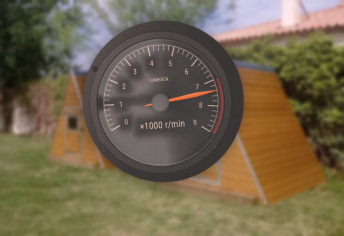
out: rpm 7400
